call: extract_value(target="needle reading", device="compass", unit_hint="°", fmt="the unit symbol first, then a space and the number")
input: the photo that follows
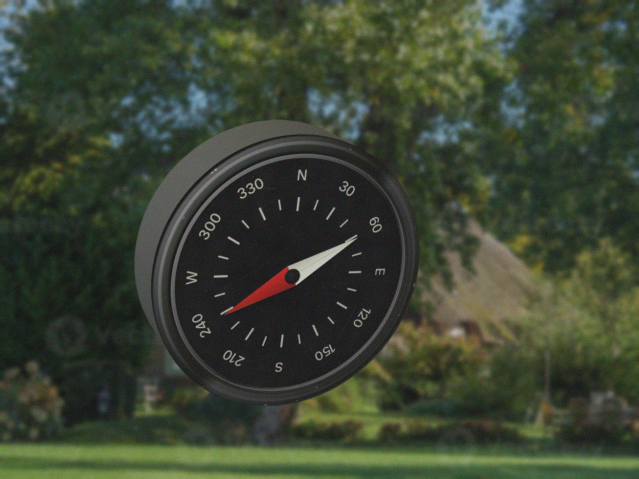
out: ° 240
